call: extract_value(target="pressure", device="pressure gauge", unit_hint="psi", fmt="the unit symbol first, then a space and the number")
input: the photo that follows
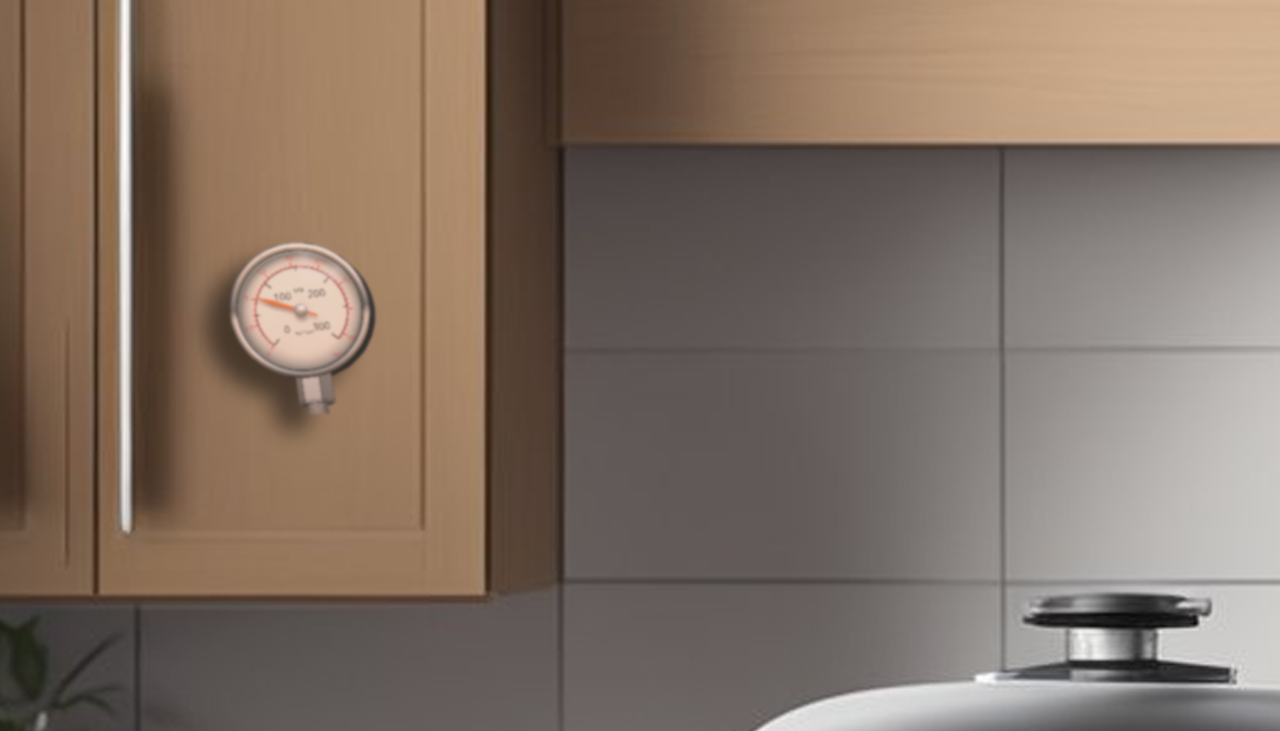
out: psi 75
